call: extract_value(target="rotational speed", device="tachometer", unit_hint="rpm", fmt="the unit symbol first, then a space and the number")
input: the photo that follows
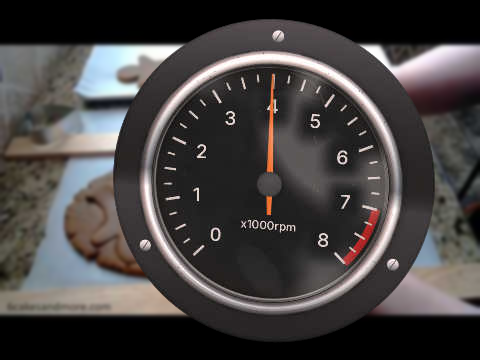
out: rpm 4000
